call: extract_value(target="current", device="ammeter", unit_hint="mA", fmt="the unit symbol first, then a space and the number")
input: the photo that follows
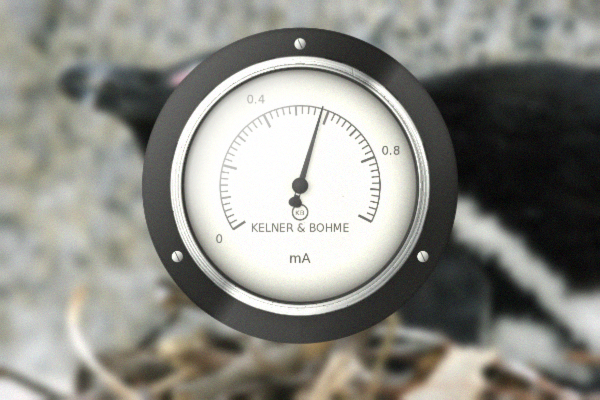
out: mA 0.58
